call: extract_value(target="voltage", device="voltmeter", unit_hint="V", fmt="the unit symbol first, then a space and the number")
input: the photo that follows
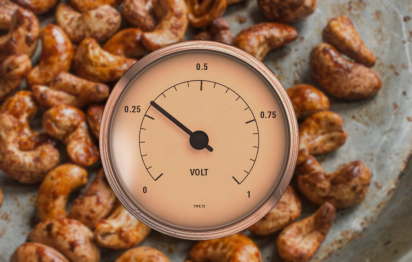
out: V 0.3
